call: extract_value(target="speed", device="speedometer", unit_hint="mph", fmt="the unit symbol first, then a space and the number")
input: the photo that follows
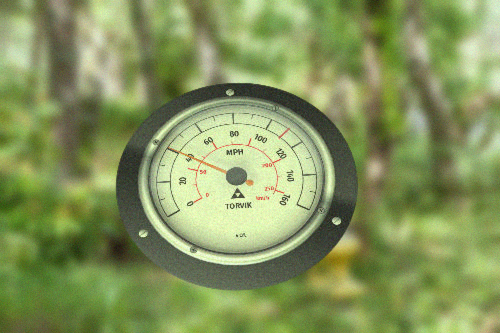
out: mph 40
